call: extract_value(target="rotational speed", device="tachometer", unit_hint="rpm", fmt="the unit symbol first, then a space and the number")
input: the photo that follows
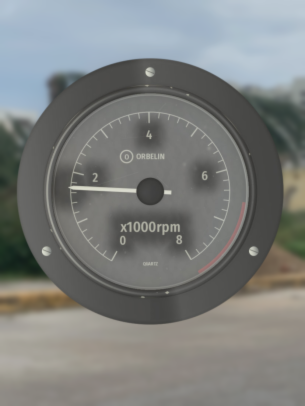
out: rpm 1700
